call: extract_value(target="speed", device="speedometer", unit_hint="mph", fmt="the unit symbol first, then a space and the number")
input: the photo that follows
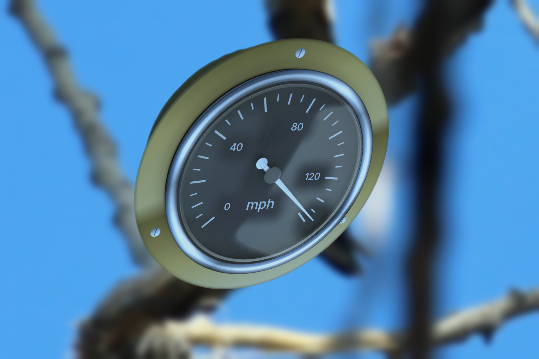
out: mph 137.5
